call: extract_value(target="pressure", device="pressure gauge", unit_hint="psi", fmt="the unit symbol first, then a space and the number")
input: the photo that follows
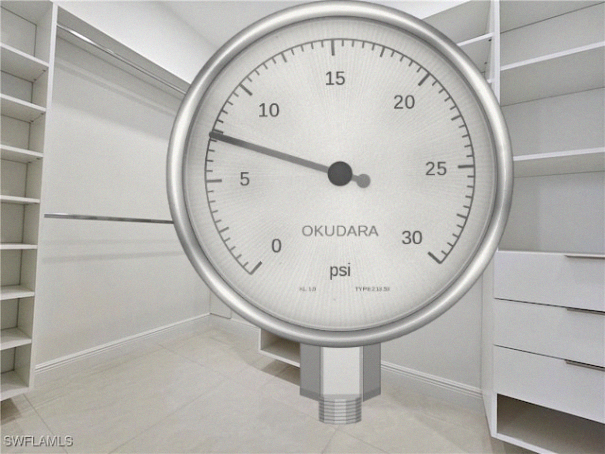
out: psi 7.25
